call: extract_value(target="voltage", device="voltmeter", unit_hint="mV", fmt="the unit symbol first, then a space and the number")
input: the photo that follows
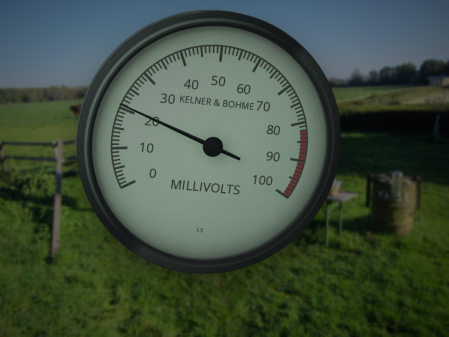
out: mV 21
